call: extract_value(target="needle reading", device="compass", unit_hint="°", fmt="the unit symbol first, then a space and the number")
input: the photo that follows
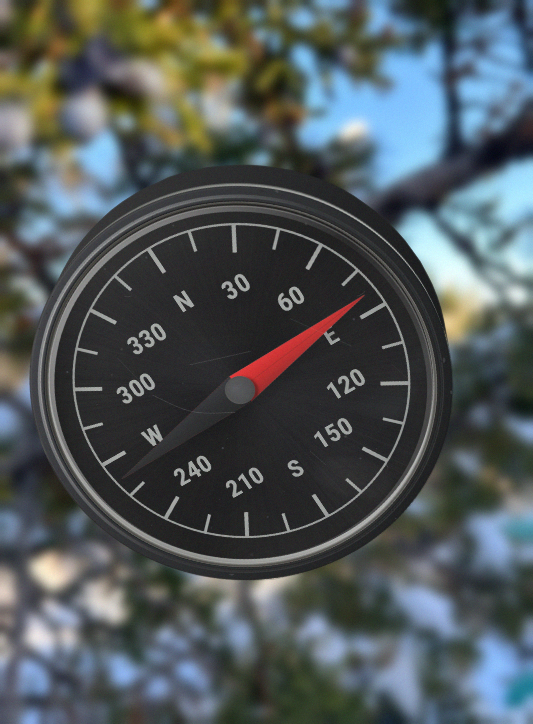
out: ° 82.5
